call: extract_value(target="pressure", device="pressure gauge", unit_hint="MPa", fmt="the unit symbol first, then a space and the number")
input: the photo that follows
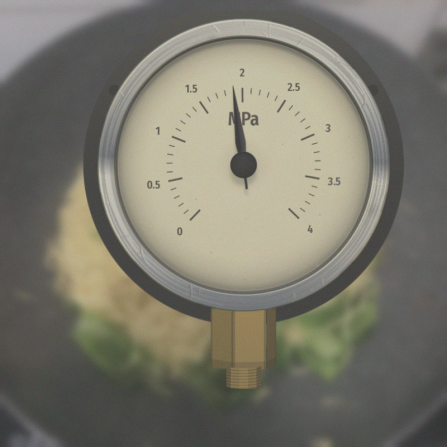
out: MPa 1.9
